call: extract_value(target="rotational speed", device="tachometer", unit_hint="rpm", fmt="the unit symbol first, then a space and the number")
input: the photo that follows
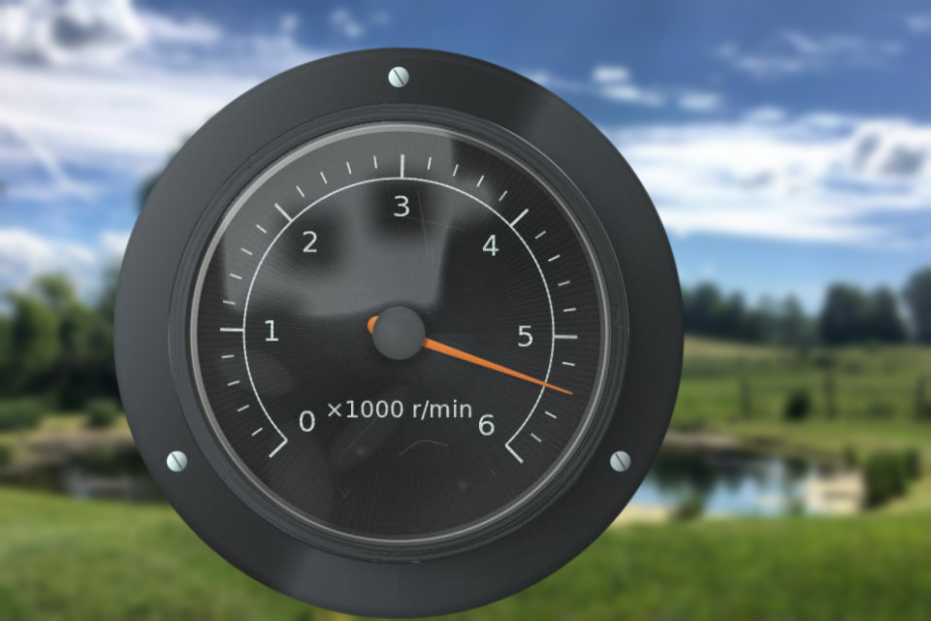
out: rpm 5400
